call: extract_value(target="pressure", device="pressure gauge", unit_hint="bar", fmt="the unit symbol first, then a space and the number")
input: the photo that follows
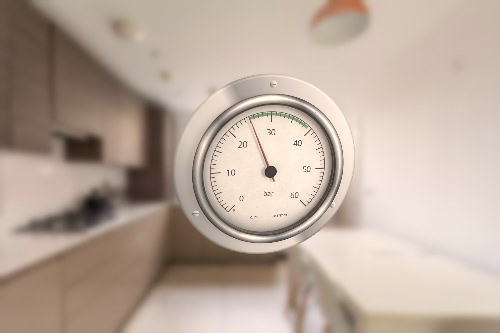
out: bar 25
